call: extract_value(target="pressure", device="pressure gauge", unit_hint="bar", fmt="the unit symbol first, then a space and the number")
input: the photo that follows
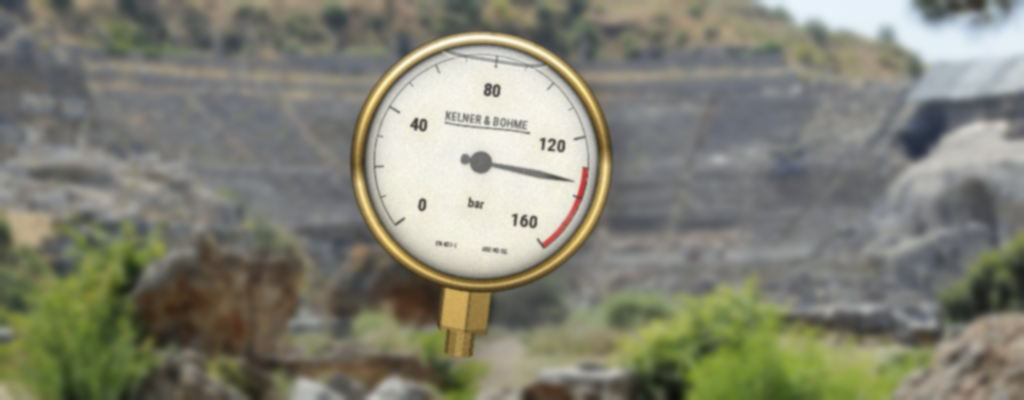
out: bar 135
